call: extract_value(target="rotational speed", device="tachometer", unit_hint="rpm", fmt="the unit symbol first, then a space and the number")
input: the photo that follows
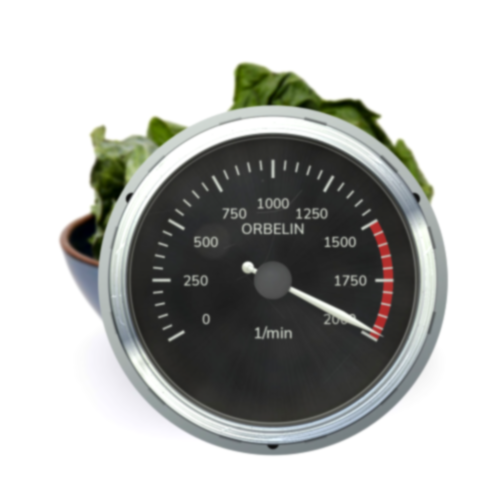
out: rpm 1975
